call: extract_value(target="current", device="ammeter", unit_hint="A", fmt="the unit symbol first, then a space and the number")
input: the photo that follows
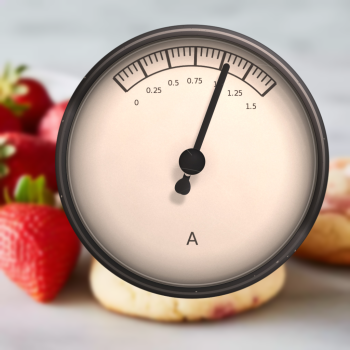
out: A 1.05
